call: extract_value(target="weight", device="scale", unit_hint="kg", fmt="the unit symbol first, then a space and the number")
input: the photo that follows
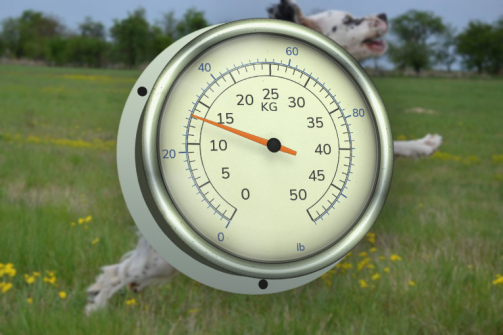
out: kg 13
